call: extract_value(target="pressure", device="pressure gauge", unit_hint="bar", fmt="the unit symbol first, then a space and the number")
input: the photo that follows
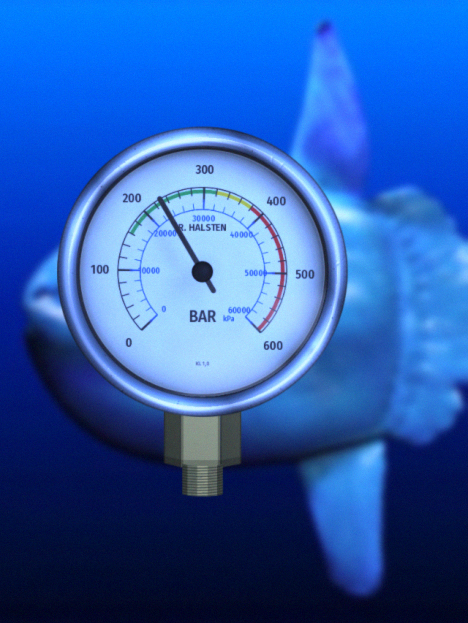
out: bar 230
